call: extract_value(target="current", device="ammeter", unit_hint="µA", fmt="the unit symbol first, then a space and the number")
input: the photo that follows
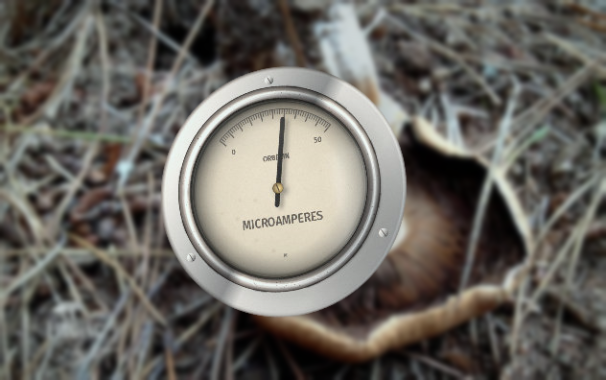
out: µA 30
